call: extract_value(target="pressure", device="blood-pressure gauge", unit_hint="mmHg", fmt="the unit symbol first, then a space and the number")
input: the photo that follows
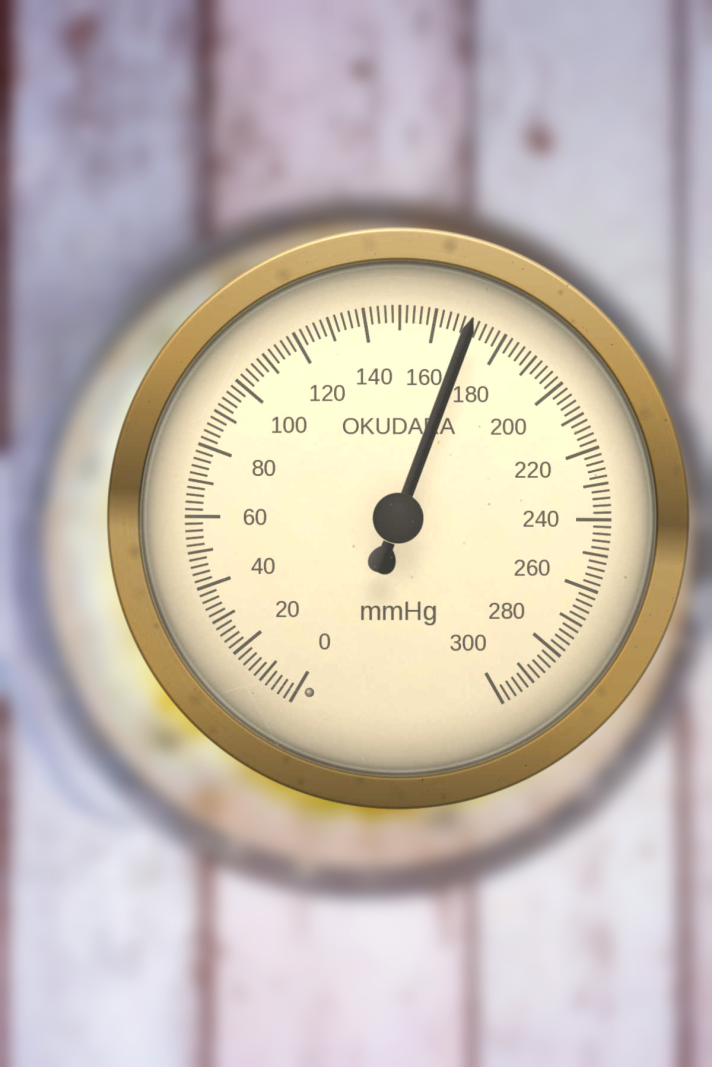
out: mmHg 170
